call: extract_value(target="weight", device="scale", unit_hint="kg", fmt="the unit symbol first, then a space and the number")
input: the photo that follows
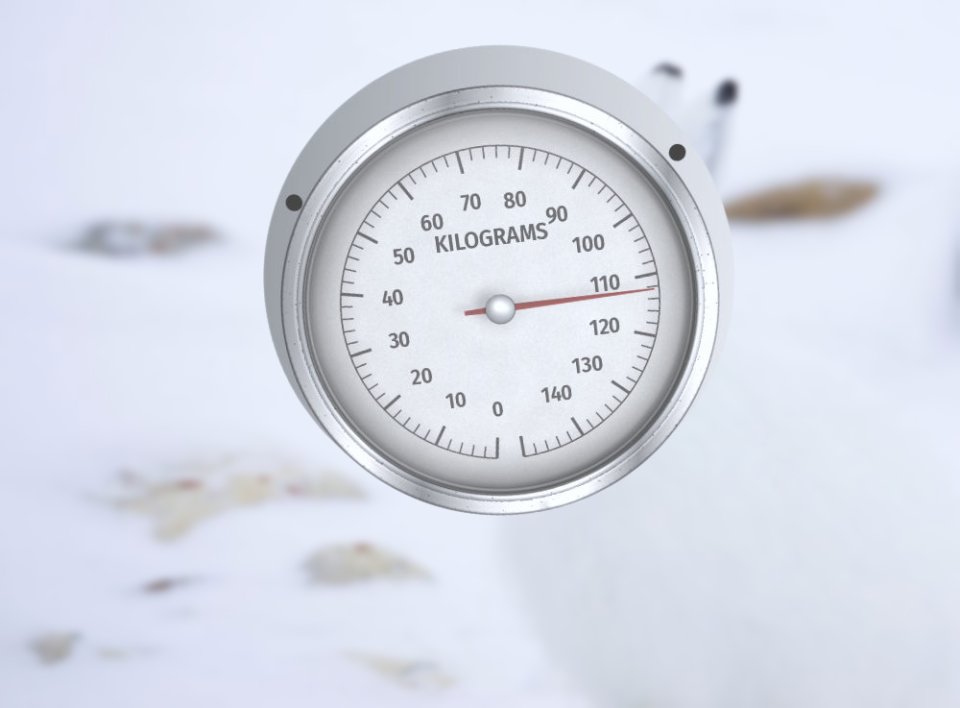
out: kg 112
